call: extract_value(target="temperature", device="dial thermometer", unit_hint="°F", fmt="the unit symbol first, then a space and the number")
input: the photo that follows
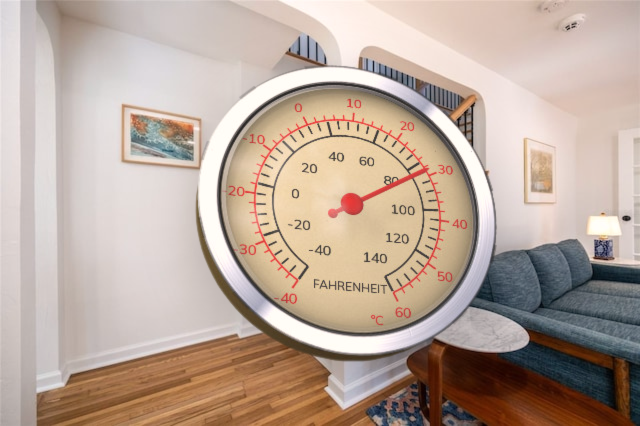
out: °F 84
